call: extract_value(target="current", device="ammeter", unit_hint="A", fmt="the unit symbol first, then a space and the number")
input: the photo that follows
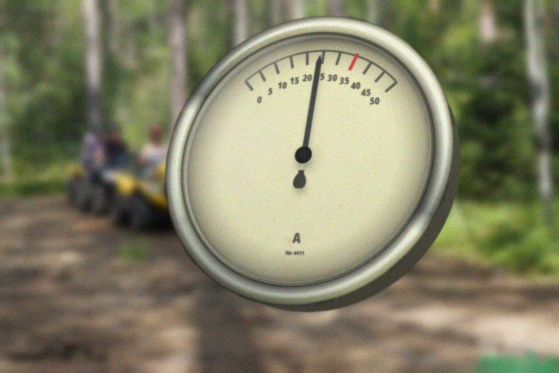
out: A 25
